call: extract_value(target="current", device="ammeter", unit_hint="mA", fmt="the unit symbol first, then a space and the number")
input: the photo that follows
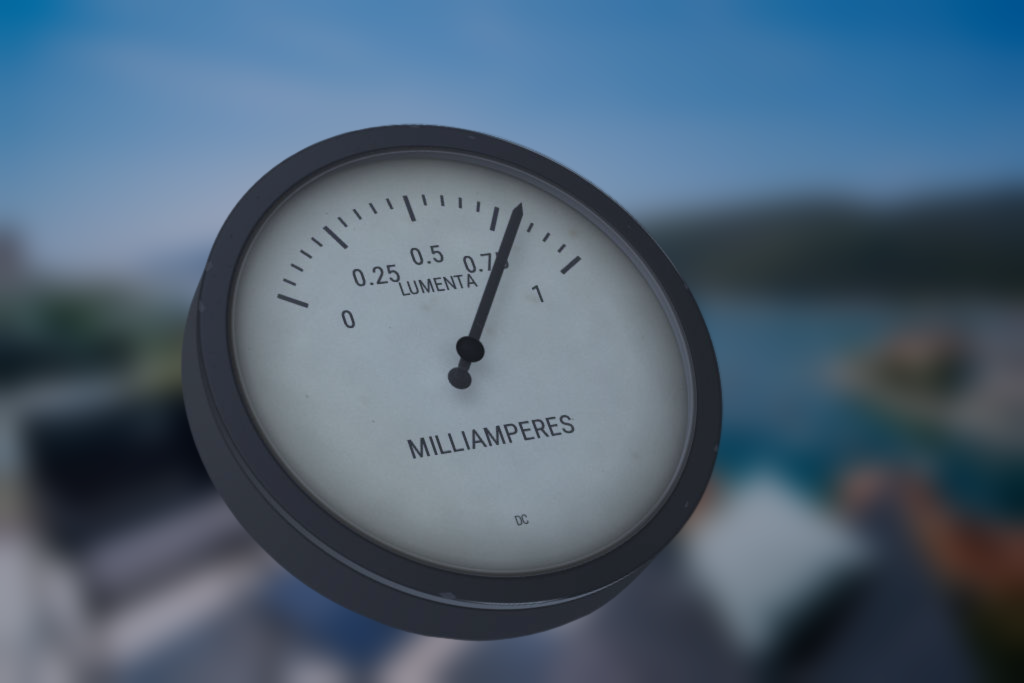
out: mA 0.8
